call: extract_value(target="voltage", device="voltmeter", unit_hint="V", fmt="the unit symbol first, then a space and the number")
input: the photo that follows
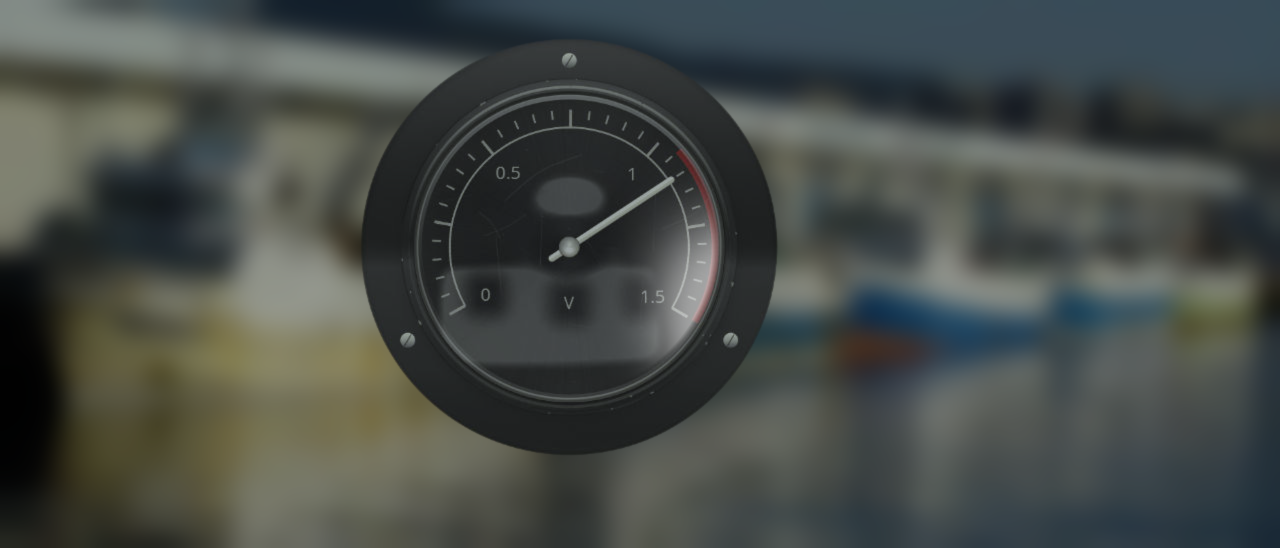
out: V 1.1
